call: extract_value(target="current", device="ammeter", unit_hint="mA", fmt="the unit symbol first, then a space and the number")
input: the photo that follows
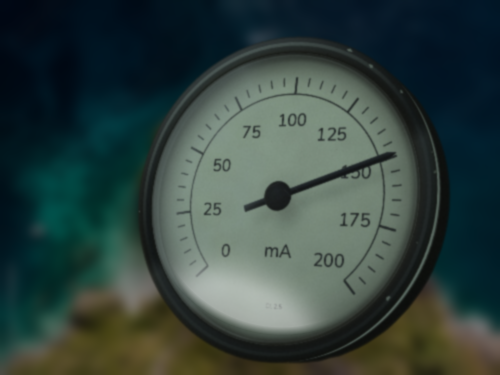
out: mA 150
